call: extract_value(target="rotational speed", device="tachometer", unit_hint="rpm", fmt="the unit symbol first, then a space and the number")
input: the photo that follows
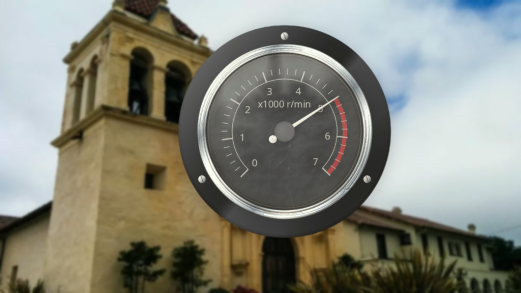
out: rpm 5000
